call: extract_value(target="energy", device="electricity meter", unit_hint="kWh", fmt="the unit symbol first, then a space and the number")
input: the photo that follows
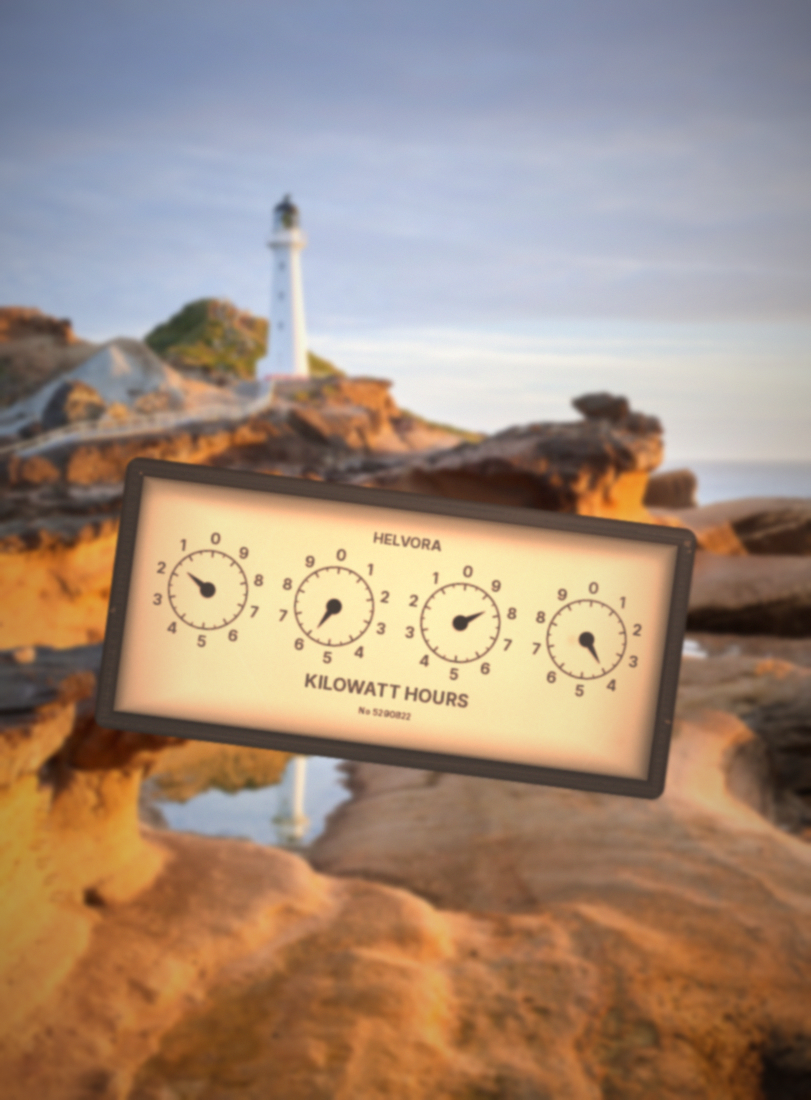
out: kWh 1584
